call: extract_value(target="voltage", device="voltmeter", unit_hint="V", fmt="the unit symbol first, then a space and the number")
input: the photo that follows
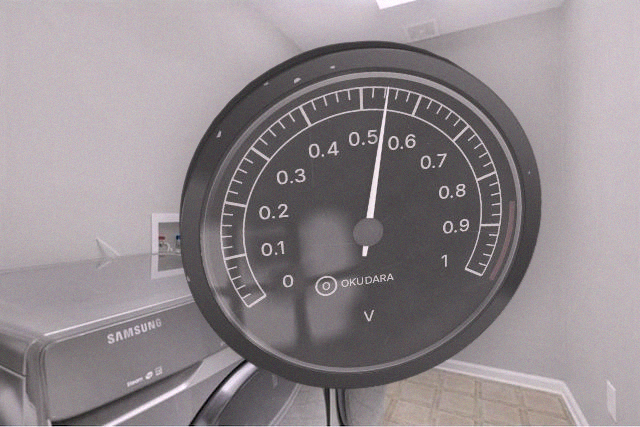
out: V 0.54
